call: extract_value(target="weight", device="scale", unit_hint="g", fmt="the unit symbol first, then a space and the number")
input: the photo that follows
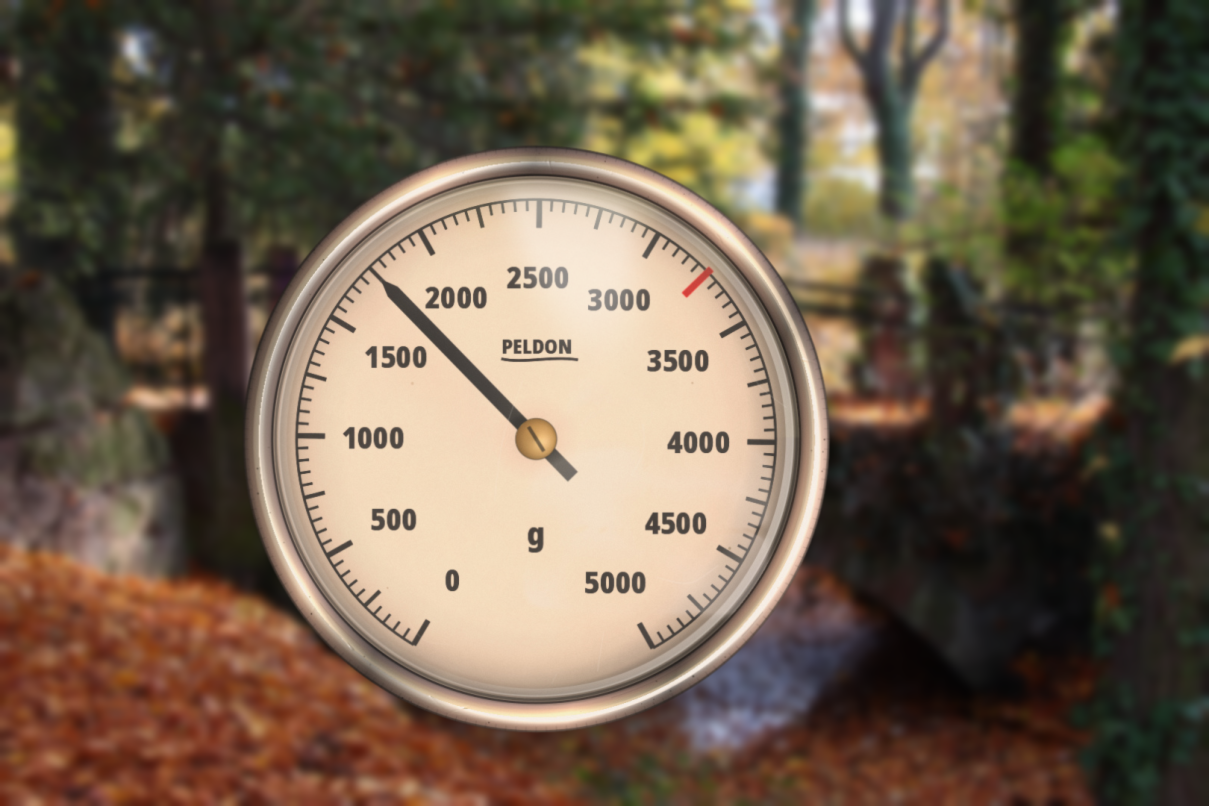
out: g 1750
